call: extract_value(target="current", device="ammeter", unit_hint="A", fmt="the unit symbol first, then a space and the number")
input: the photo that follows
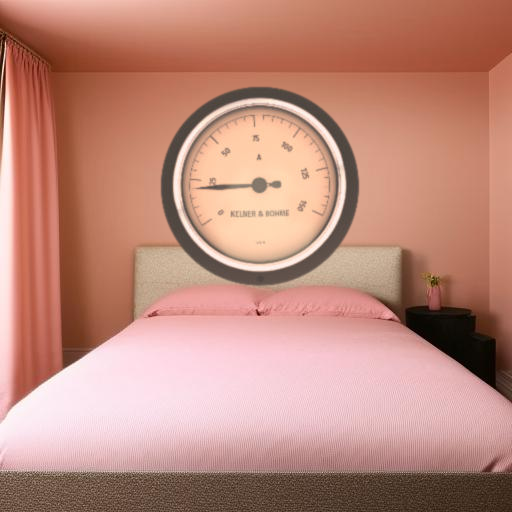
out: A 20
